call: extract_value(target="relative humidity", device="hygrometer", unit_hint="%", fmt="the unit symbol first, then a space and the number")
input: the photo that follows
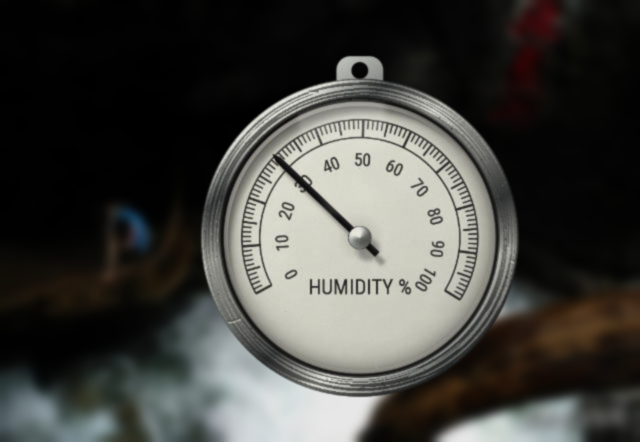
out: % 30
